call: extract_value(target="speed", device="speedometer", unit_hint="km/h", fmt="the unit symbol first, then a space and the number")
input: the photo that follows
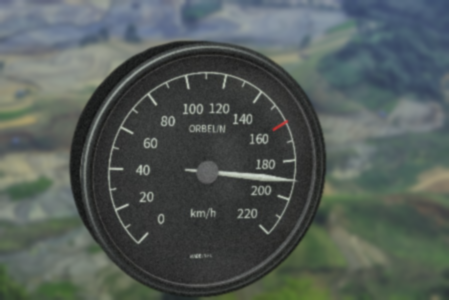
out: km/h 190
